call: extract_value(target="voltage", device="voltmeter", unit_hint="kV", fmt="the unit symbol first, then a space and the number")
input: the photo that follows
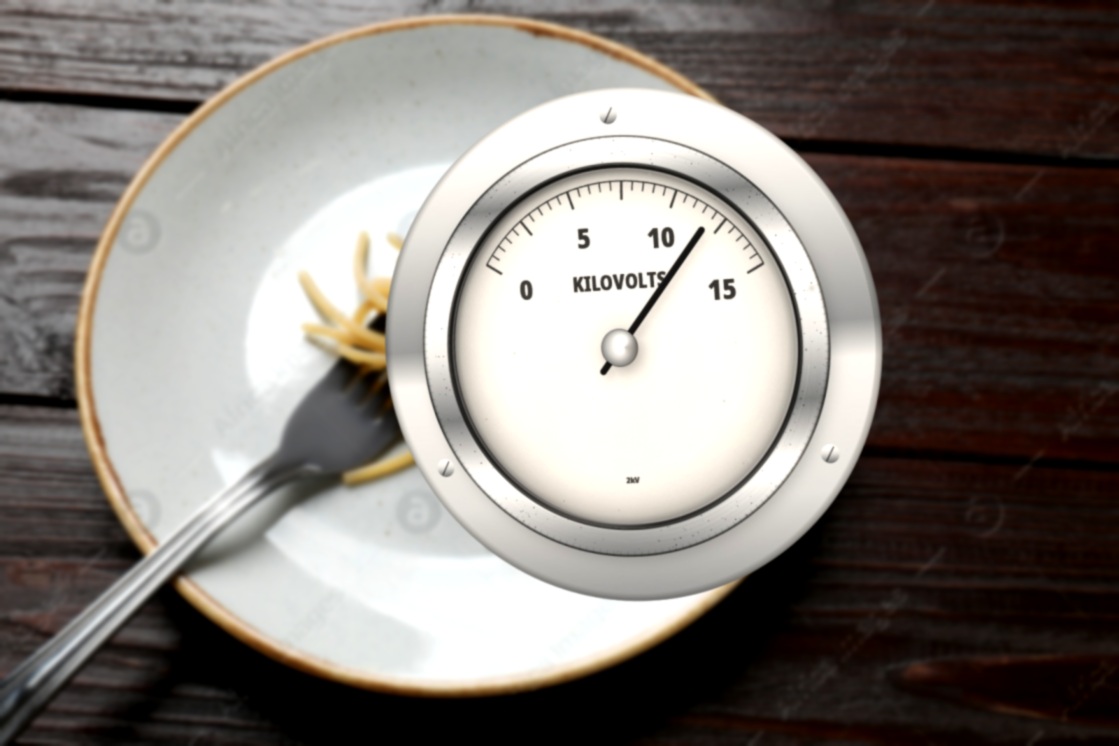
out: kV 12
